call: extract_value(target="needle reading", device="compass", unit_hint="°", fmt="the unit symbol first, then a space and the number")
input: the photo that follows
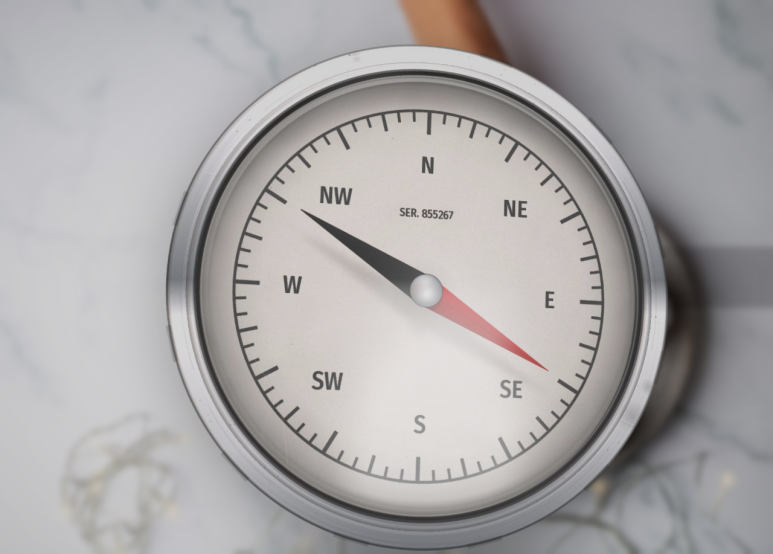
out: ° 120
